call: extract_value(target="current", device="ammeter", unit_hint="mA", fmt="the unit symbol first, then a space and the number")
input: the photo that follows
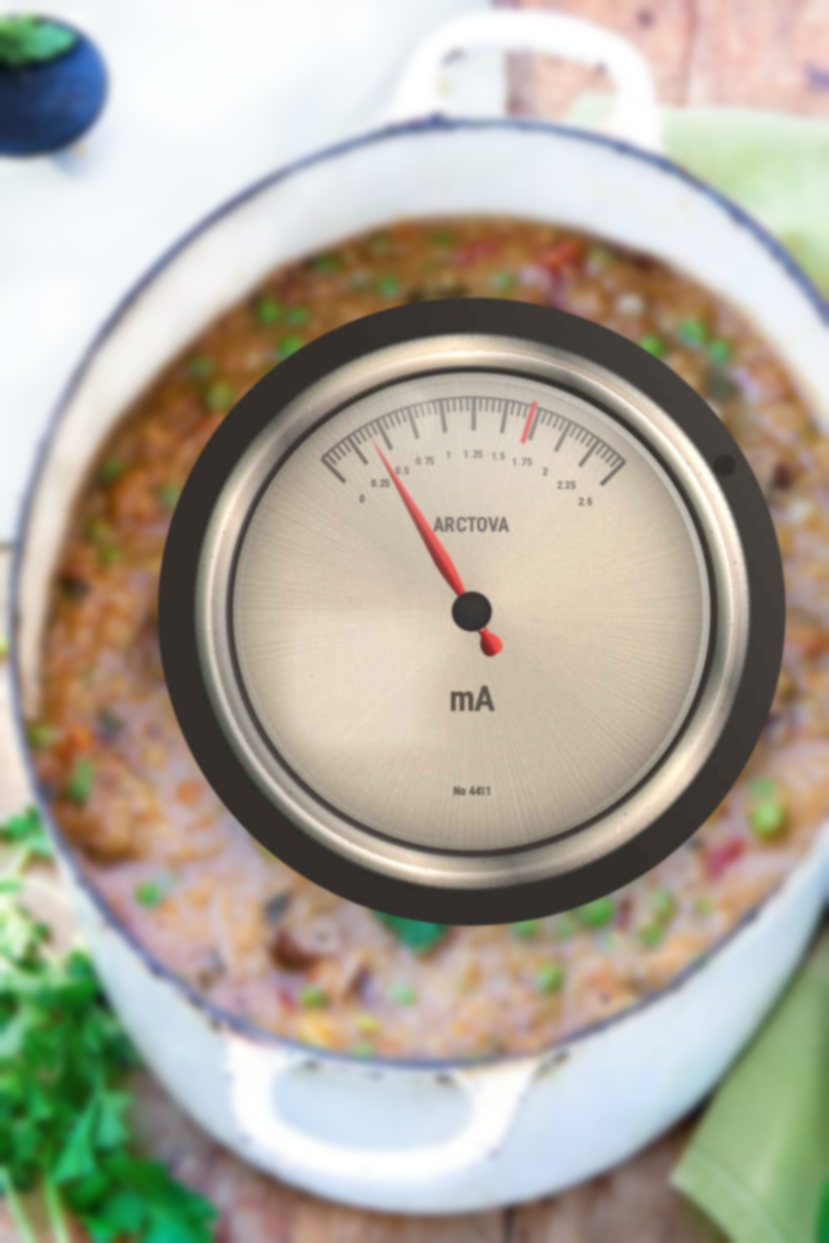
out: mA 0.4
